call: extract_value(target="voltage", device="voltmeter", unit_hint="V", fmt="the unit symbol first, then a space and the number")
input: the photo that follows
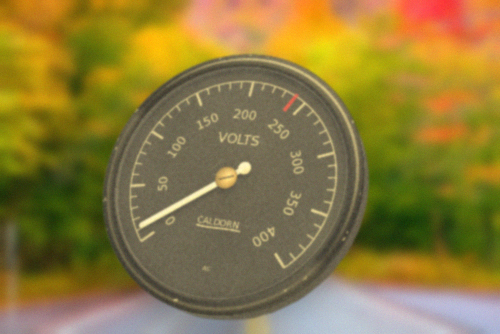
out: V 10
